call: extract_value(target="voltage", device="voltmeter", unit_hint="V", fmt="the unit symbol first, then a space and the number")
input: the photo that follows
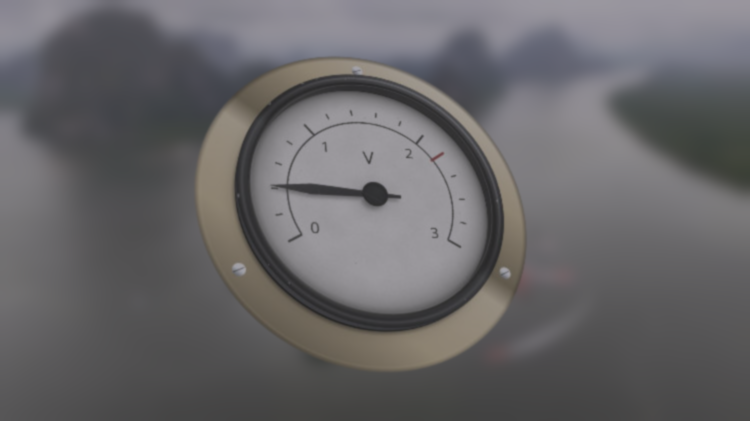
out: V 0.4
